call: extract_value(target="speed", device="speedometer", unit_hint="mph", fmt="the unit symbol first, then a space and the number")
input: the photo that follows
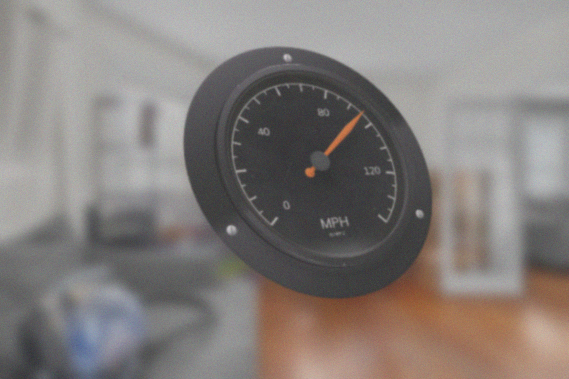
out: mph 95
